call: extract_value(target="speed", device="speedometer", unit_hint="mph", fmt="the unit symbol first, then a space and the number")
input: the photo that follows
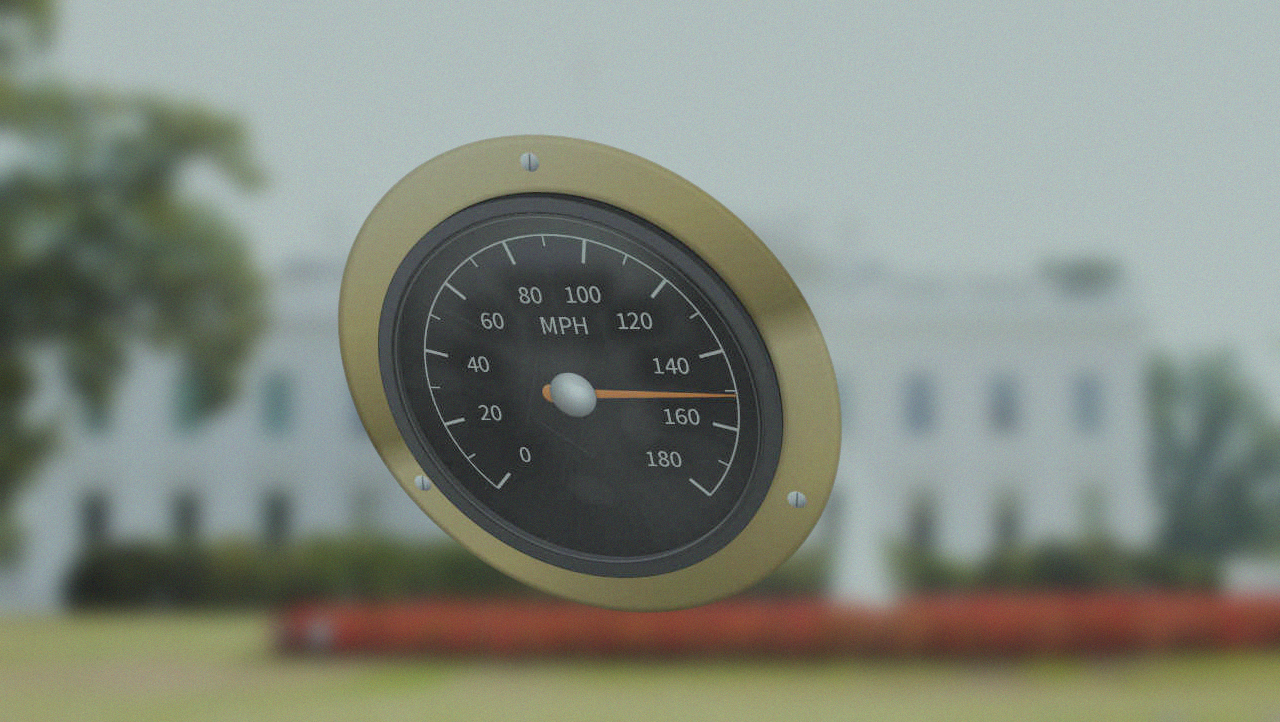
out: mph 150
